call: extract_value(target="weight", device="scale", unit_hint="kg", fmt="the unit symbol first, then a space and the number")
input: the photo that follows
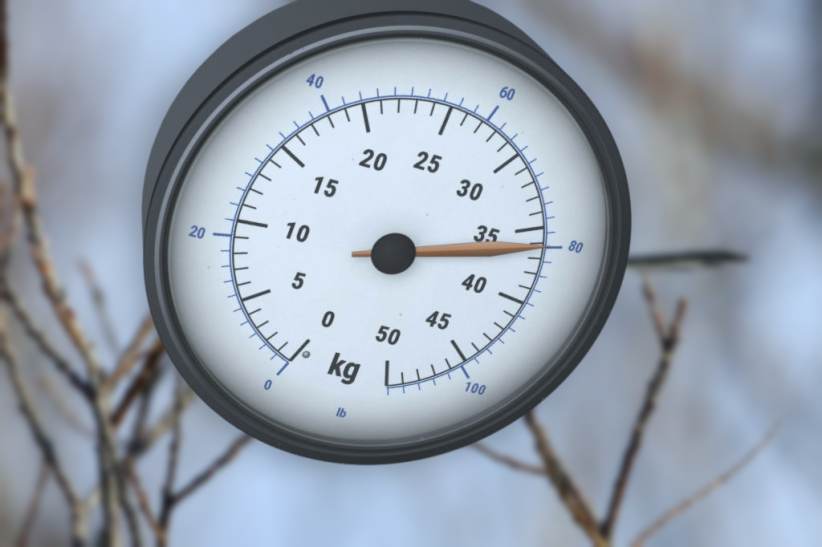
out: kg 36
